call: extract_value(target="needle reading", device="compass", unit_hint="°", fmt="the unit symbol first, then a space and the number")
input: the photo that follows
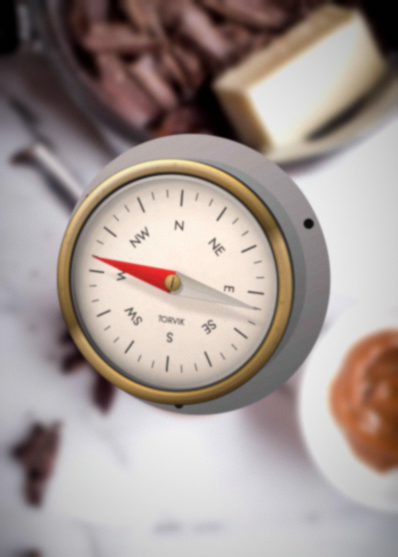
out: ° 280
